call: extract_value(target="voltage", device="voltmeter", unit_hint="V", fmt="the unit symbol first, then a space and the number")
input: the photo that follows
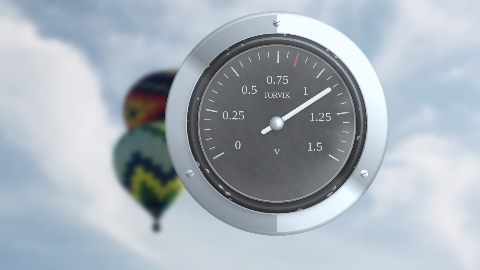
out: V 1.1
